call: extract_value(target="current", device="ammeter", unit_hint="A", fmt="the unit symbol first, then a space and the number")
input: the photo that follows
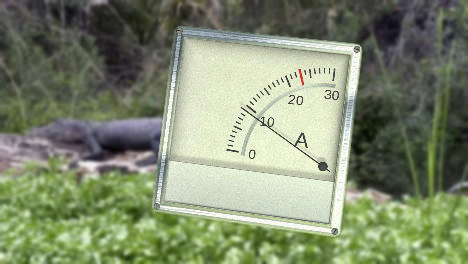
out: A 9
